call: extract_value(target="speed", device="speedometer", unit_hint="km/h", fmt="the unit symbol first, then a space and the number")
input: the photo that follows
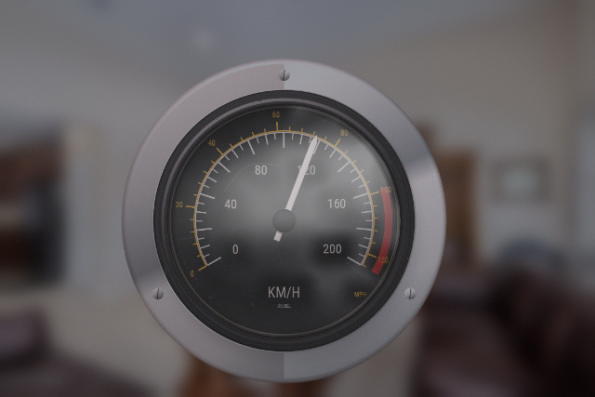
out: km/h 117.5
